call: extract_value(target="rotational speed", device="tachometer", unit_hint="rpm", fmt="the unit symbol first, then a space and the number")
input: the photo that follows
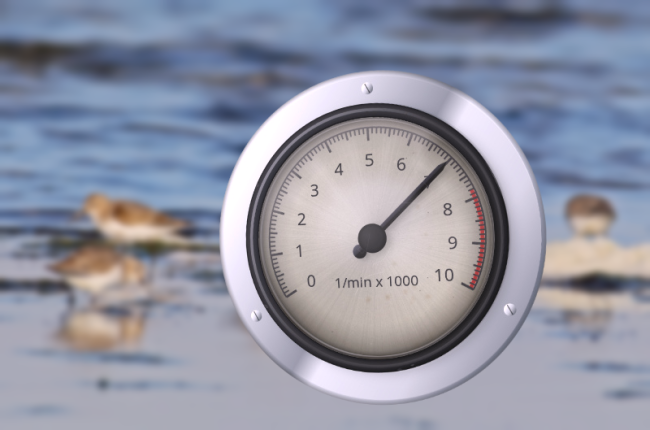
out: rpm 7000
